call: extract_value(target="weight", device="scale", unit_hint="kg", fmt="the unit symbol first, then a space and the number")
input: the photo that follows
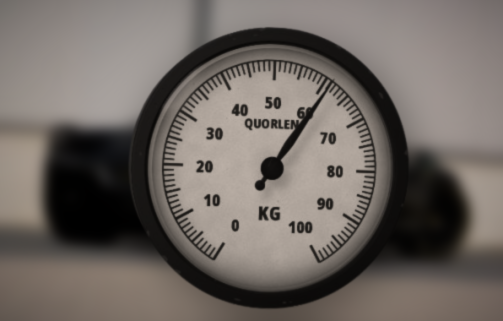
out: kg 61
